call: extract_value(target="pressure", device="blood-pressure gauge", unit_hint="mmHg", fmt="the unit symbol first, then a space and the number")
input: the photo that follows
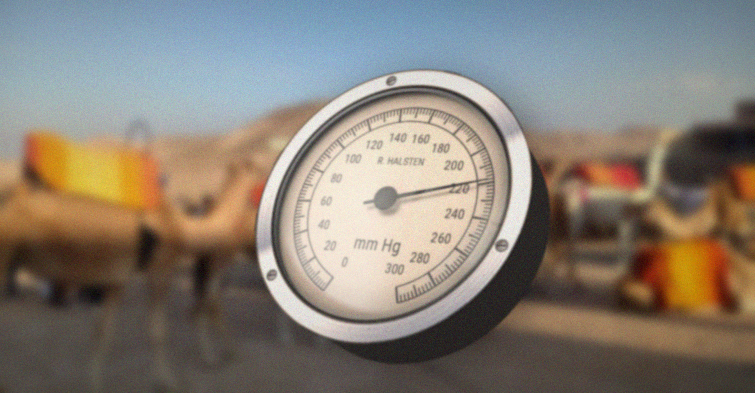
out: mmHg 220
